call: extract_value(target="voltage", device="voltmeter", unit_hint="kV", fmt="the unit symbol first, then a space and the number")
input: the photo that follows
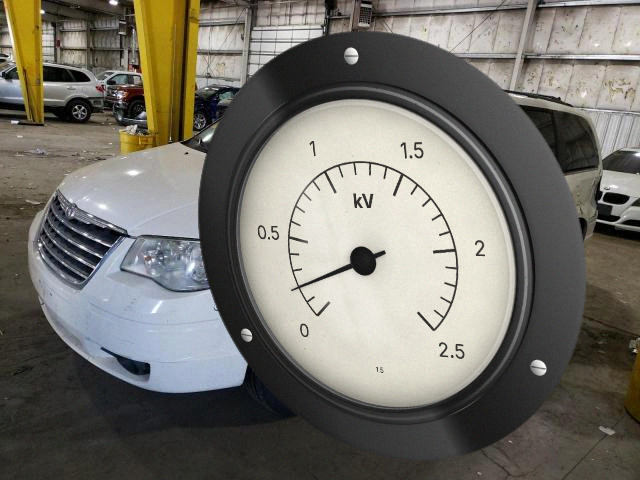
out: kV 0.2
